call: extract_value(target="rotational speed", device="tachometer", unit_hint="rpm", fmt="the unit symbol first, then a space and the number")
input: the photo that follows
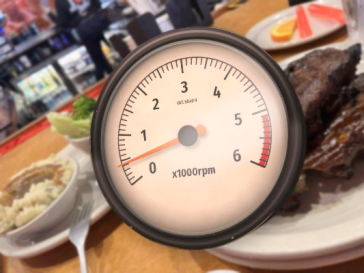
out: rpm 400
